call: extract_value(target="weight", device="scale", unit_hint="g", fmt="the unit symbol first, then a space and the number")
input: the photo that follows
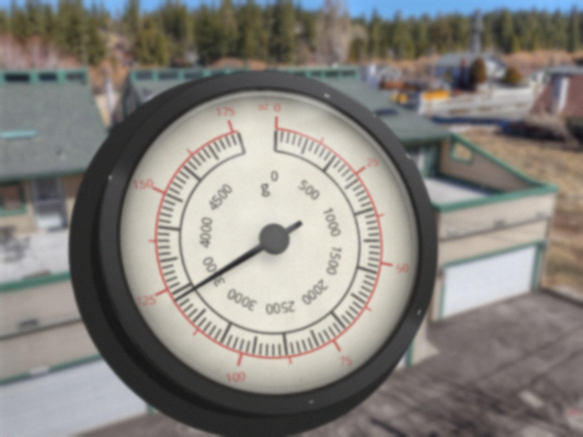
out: g 3450
